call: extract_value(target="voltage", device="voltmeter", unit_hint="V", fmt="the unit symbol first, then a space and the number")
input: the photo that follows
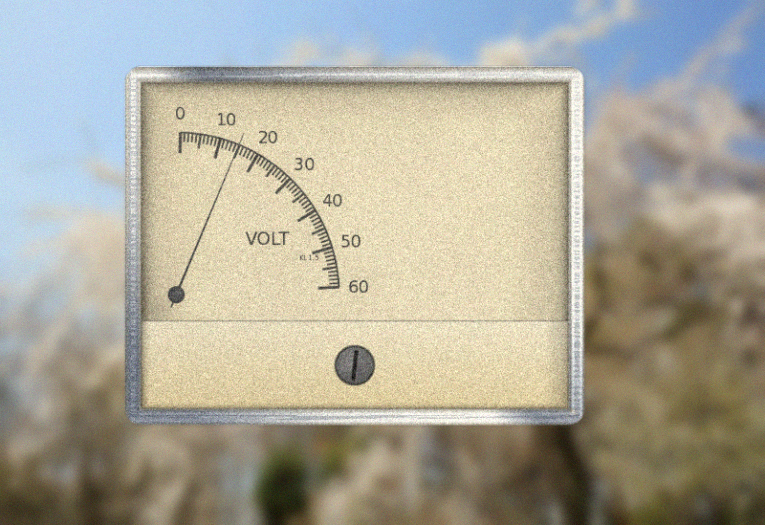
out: V 15
